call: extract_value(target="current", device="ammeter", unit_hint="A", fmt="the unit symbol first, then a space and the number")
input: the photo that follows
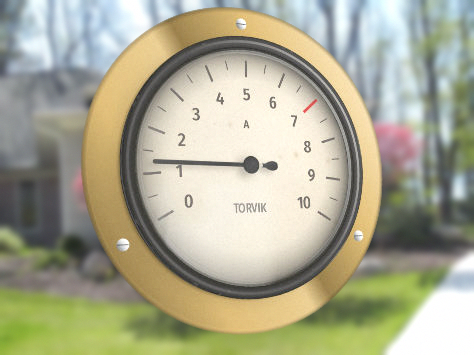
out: A 1.25
